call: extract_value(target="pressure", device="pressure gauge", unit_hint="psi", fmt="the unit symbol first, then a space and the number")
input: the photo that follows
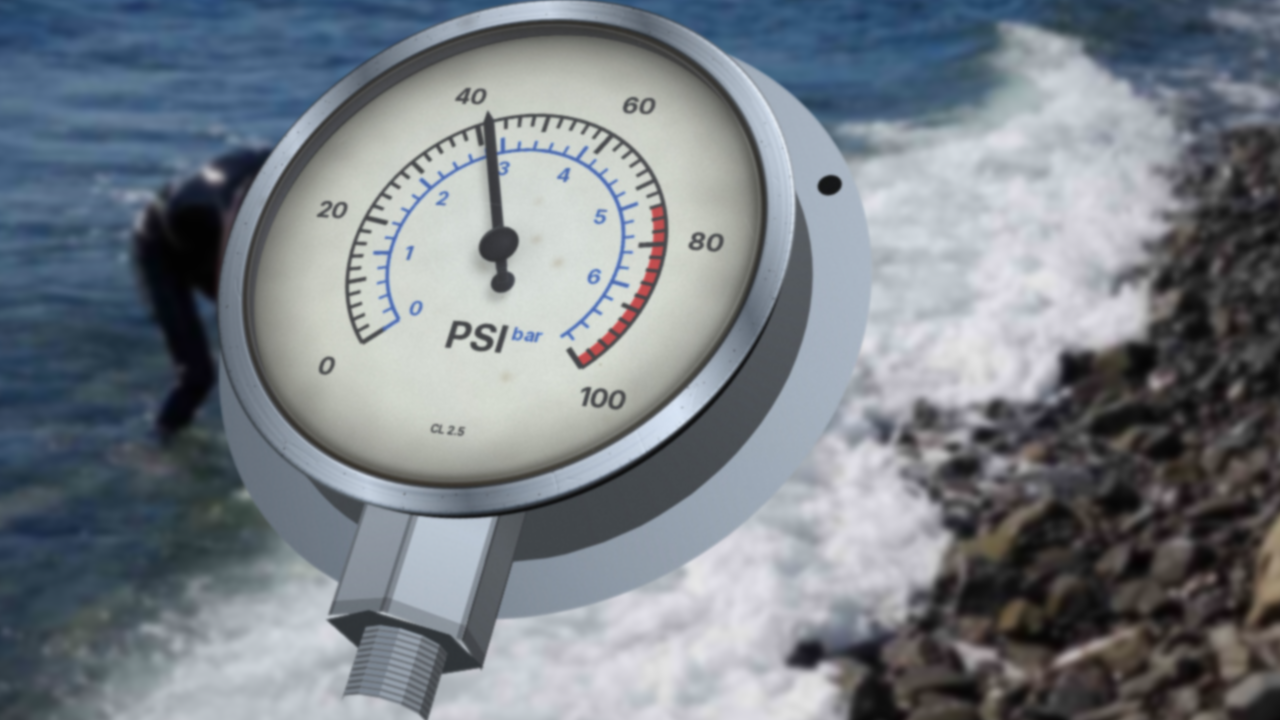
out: psi 42
